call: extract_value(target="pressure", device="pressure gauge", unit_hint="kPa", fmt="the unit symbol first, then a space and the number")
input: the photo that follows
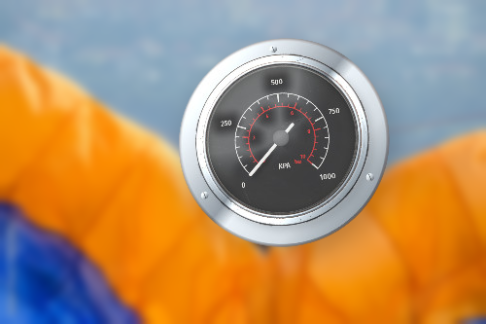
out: kPa 0
